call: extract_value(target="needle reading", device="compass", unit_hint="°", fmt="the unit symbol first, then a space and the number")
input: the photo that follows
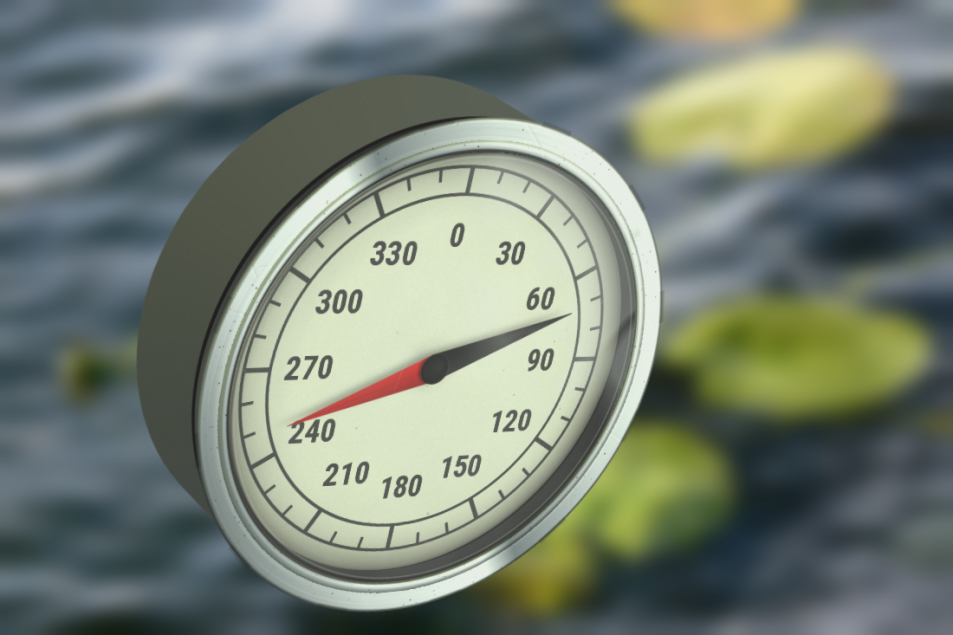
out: ° 250
